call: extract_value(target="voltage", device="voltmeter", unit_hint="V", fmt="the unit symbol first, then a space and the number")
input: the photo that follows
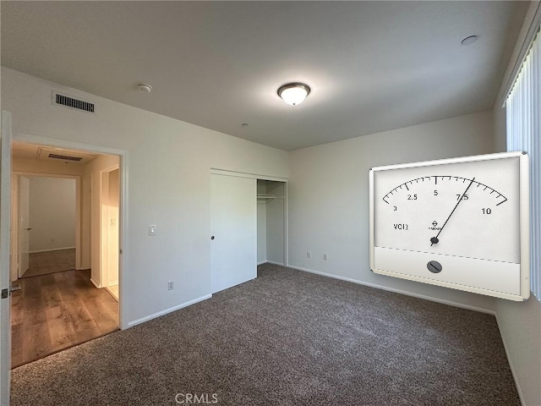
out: V 7.5
